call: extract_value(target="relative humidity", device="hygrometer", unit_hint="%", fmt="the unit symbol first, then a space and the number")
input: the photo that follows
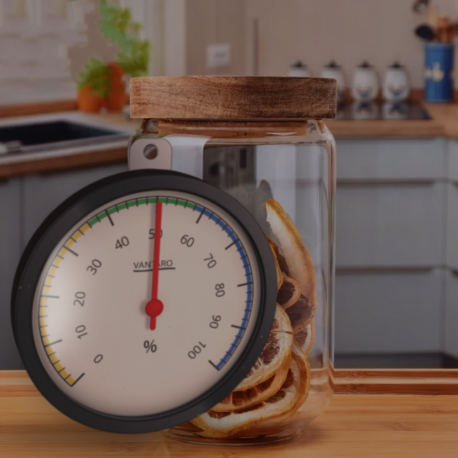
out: % 50
